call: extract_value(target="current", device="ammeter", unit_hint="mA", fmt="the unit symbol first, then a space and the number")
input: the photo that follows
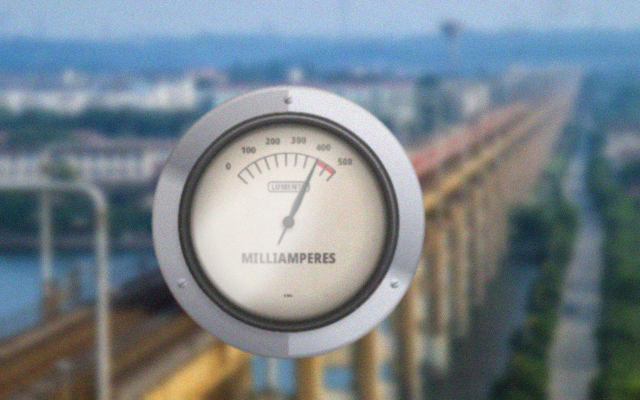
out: mA 400
